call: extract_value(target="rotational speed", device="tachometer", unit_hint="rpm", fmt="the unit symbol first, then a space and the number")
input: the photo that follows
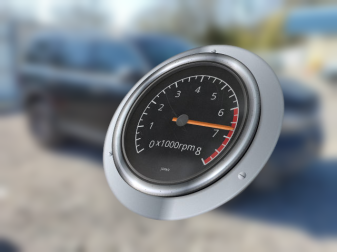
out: rpm 6750
